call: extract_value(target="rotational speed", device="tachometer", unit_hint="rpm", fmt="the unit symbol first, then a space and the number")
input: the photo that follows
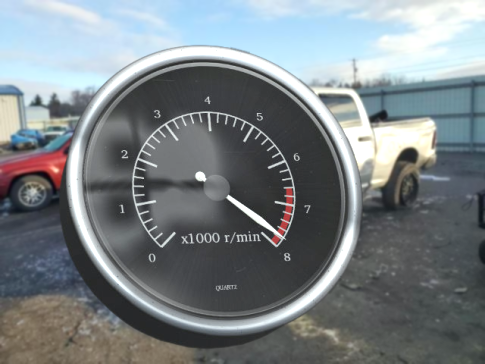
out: rpm 7800
